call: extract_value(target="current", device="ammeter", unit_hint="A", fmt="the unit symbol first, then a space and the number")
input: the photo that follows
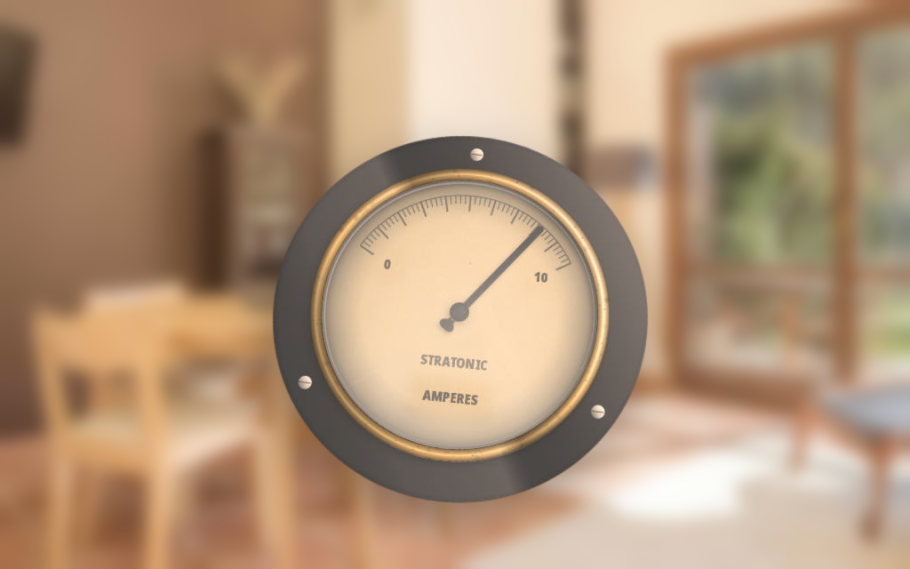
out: A 8.2
